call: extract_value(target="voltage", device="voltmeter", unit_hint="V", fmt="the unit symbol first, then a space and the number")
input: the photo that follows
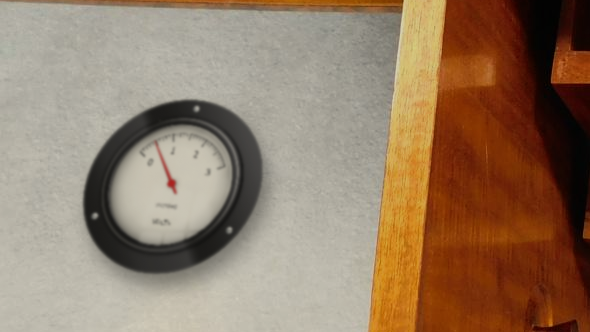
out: V 0.5
